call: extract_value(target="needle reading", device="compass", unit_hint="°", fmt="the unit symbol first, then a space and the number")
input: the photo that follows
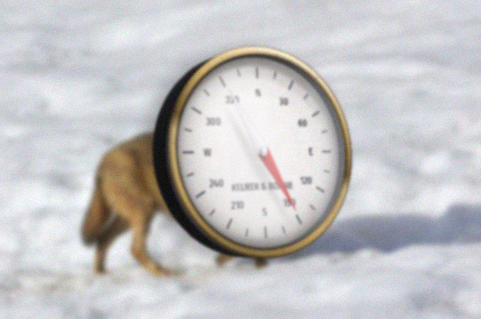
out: ° 150
